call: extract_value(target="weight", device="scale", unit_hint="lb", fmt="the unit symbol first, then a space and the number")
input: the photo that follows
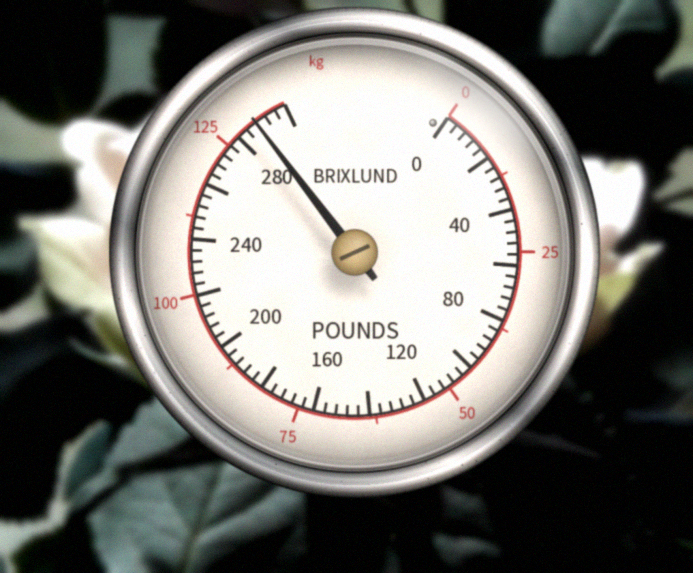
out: lb 288
